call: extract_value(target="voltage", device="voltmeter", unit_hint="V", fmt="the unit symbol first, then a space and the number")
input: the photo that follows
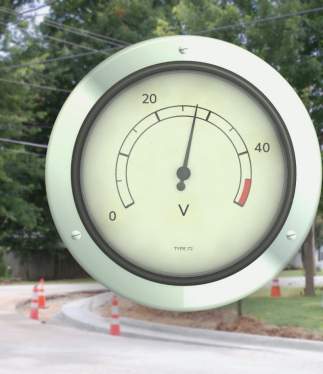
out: V 27.5
